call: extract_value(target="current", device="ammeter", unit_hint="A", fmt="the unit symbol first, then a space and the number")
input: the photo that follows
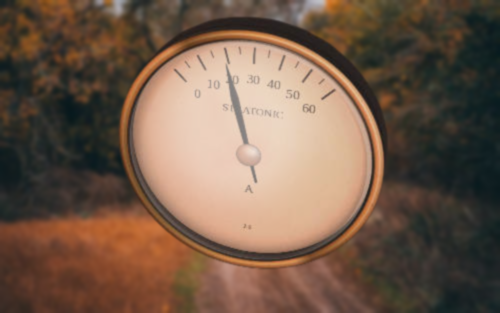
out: A 20
